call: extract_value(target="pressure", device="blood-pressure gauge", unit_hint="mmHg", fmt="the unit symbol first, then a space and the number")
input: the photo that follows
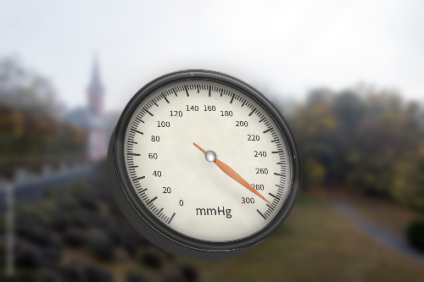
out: mmHg 290
